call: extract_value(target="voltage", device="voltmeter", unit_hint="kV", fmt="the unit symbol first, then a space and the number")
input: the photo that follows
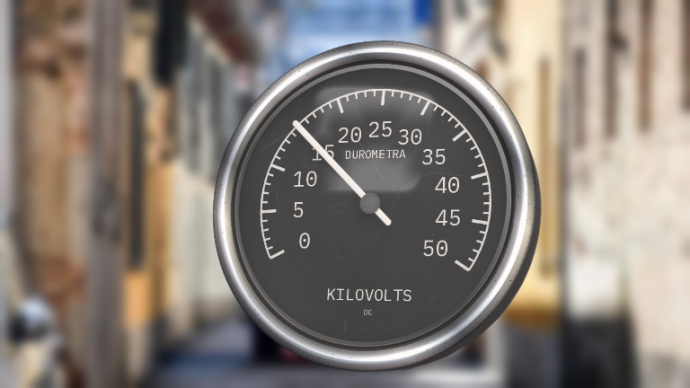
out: kV 15
